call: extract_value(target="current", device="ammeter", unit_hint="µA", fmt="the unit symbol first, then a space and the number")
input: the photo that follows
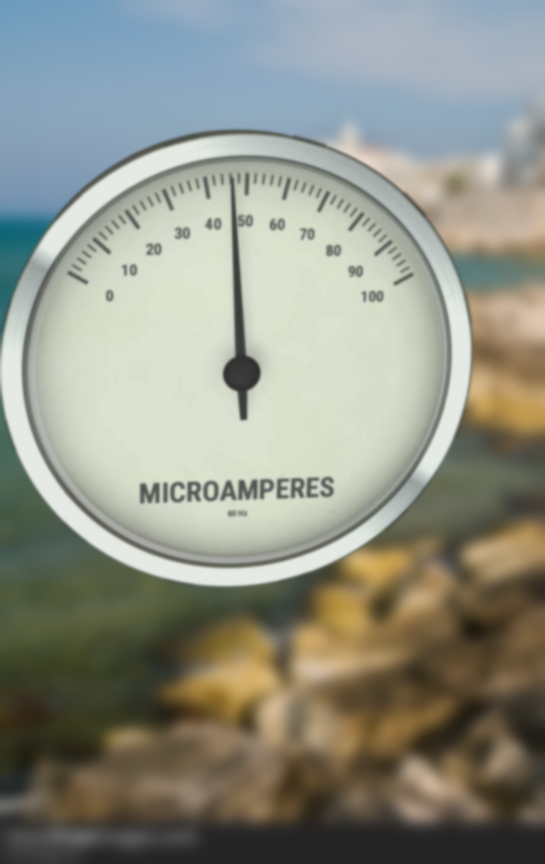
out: µA 46
